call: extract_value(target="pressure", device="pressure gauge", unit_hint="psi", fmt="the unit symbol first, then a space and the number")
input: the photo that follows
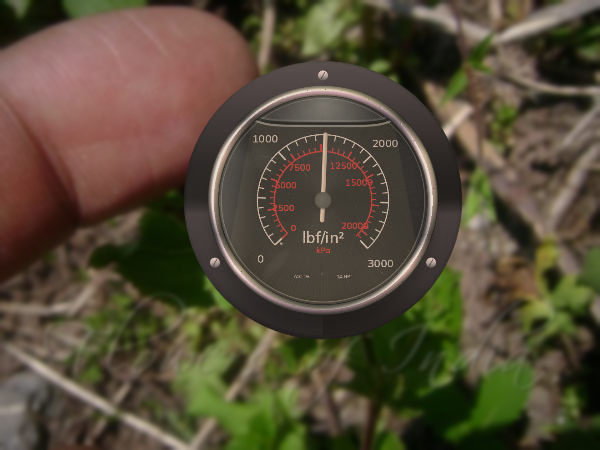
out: psi 1500
